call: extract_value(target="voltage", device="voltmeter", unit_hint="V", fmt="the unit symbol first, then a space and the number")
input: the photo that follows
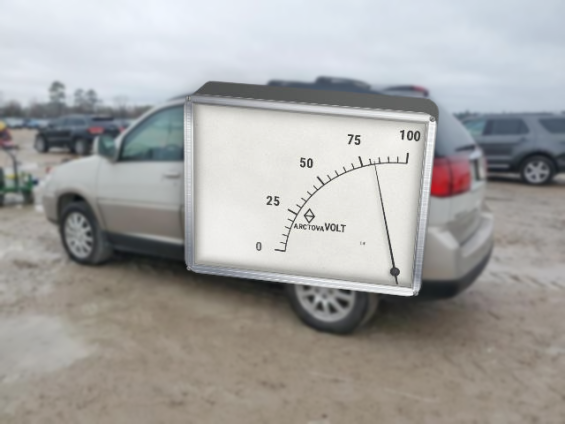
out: V 82.5
